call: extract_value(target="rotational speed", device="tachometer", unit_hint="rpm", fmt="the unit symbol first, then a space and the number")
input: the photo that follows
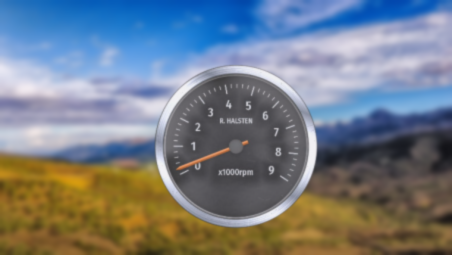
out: rpm 200
